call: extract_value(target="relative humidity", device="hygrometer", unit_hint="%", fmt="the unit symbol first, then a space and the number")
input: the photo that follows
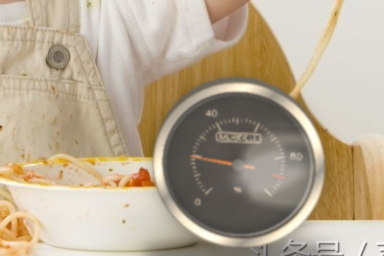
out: % 20
